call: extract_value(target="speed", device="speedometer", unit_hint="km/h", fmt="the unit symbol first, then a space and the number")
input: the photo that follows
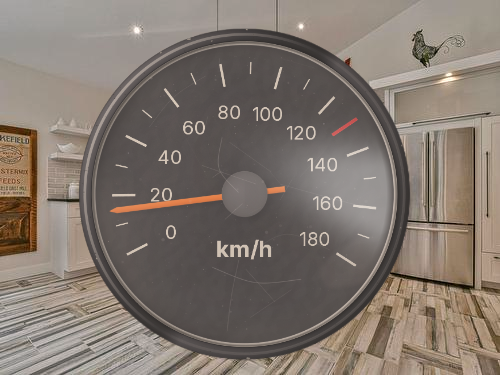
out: km/h 15
